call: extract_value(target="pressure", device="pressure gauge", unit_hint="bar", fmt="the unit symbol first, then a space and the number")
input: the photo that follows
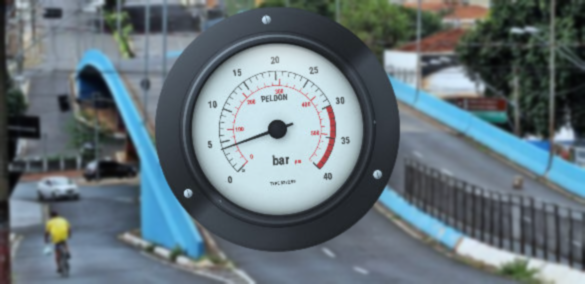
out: bar 4
